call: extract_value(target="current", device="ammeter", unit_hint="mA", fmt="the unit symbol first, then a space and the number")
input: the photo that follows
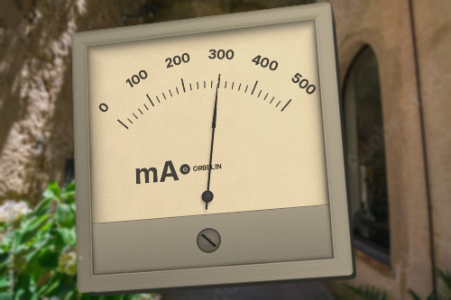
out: mA 300
